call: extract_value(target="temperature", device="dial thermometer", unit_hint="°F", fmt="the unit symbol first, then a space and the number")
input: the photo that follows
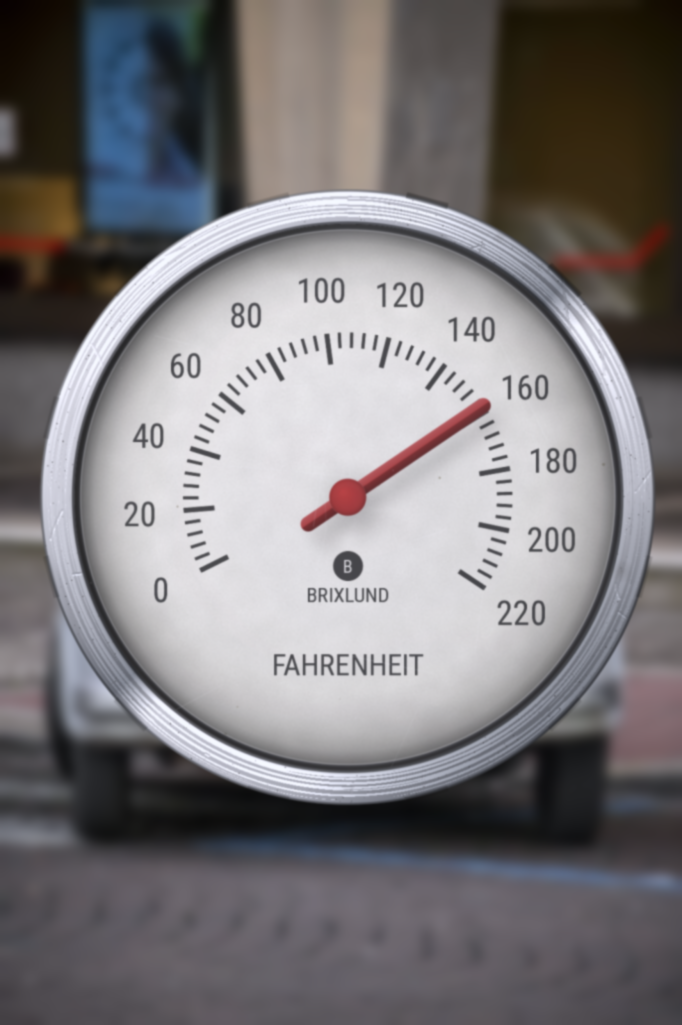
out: °F 158
